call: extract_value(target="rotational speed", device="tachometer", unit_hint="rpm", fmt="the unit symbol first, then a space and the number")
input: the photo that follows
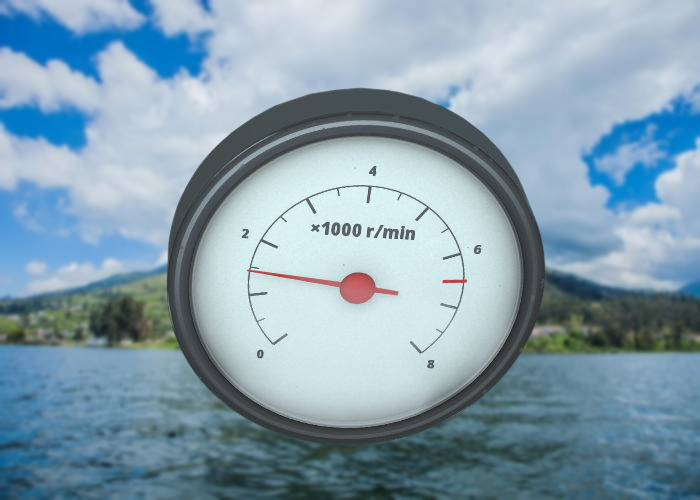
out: rpm 1500
